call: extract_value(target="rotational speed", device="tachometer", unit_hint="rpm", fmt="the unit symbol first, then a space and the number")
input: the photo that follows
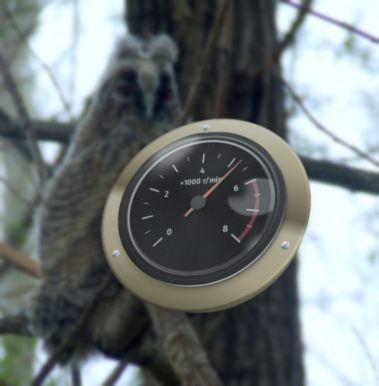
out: rpm 5250
